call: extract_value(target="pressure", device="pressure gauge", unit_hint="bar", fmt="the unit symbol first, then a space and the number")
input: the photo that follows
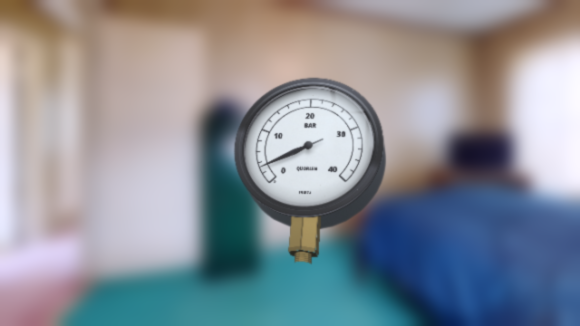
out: bar 3
